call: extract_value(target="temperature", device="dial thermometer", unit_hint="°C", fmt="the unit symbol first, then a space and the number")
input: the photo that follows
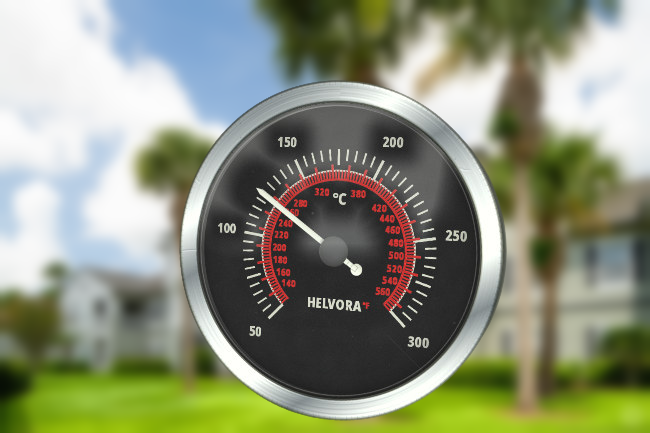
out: °C 125
